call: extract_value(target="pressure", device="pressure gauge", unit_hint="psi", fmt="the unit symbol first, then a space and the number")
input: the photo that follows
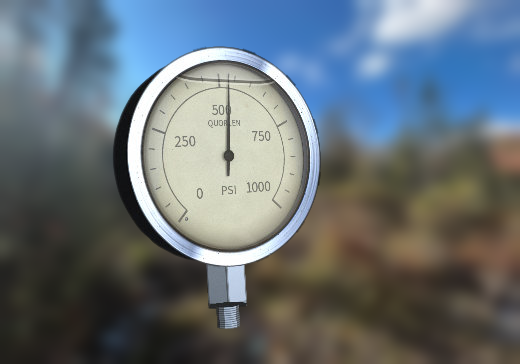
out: psi 525
